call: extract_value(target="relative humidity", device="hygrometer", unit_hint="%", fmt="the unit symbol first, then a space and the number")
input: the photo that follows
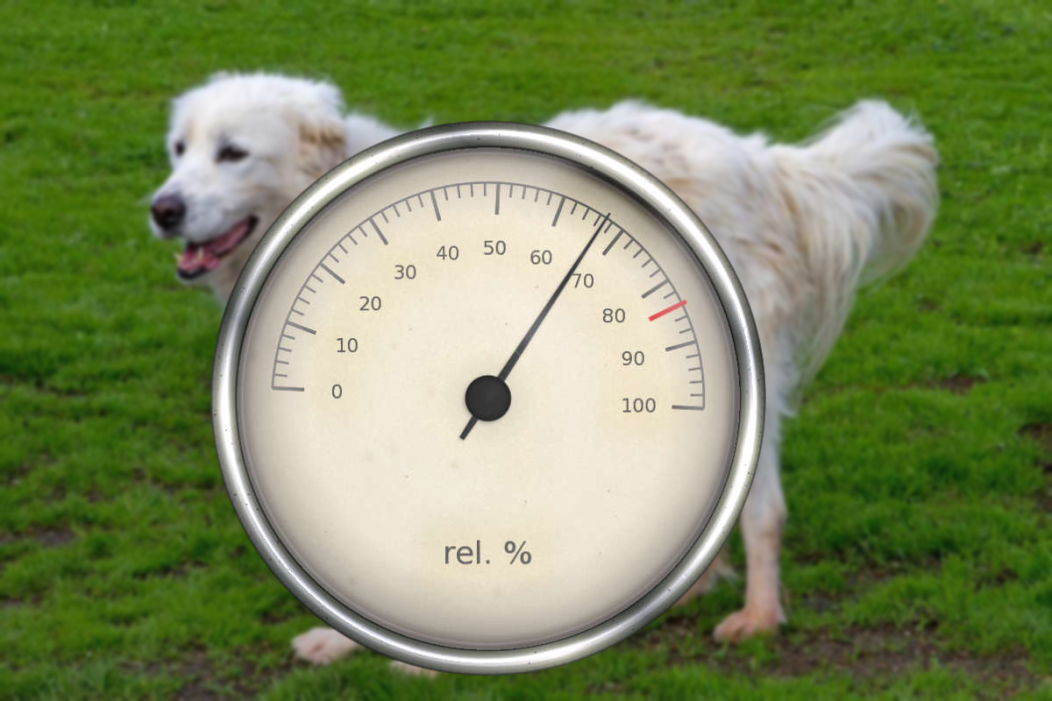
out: % 67
